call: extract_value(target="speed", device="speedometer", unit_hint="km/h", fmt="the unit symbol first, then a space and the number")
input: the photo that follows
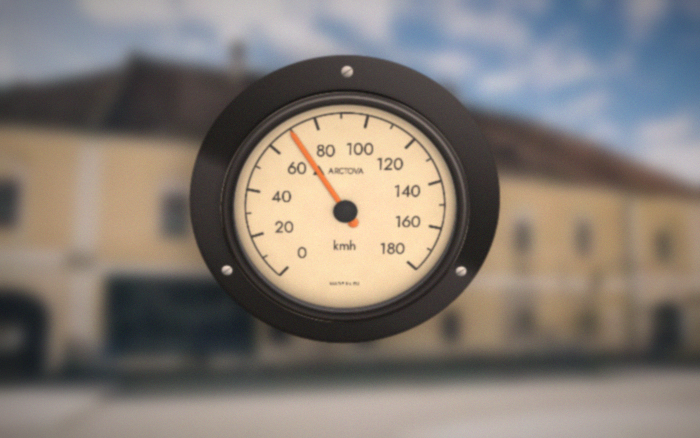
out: km/h 70
